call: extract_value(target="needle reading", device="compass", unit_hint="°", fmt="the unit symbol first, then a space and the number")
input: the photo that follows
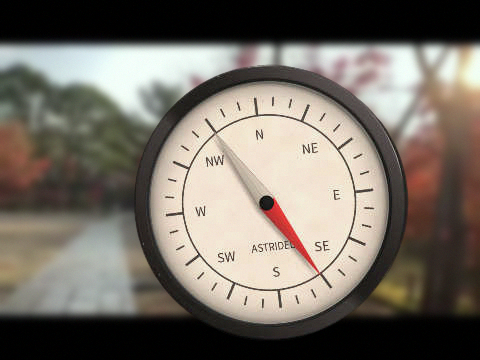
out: ° 150
